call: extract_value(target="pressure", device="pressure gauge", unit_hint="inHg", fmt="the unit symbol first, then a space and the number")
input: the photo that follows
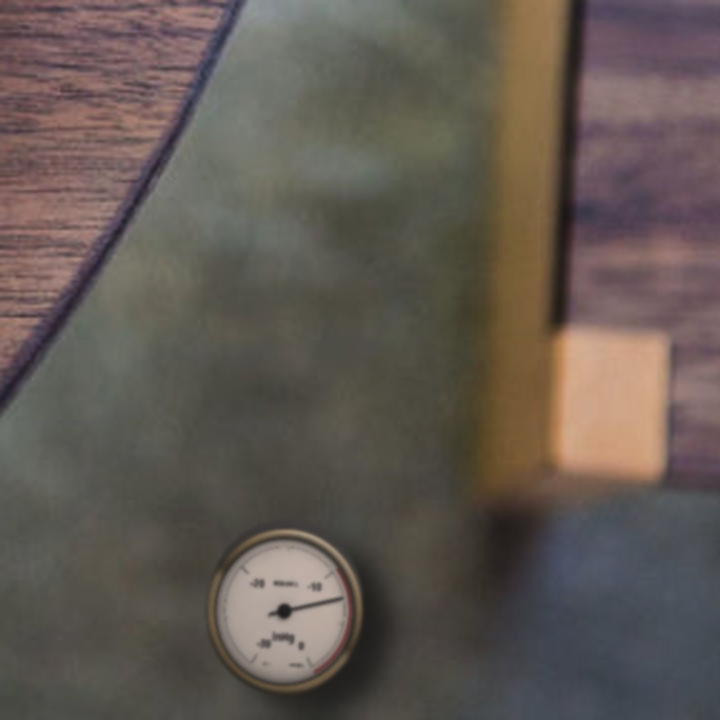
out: inHg -7.5
